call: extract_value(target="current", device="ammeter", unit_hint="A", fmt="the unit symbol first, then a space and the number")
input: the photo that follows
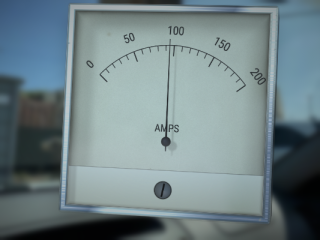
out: A 95
